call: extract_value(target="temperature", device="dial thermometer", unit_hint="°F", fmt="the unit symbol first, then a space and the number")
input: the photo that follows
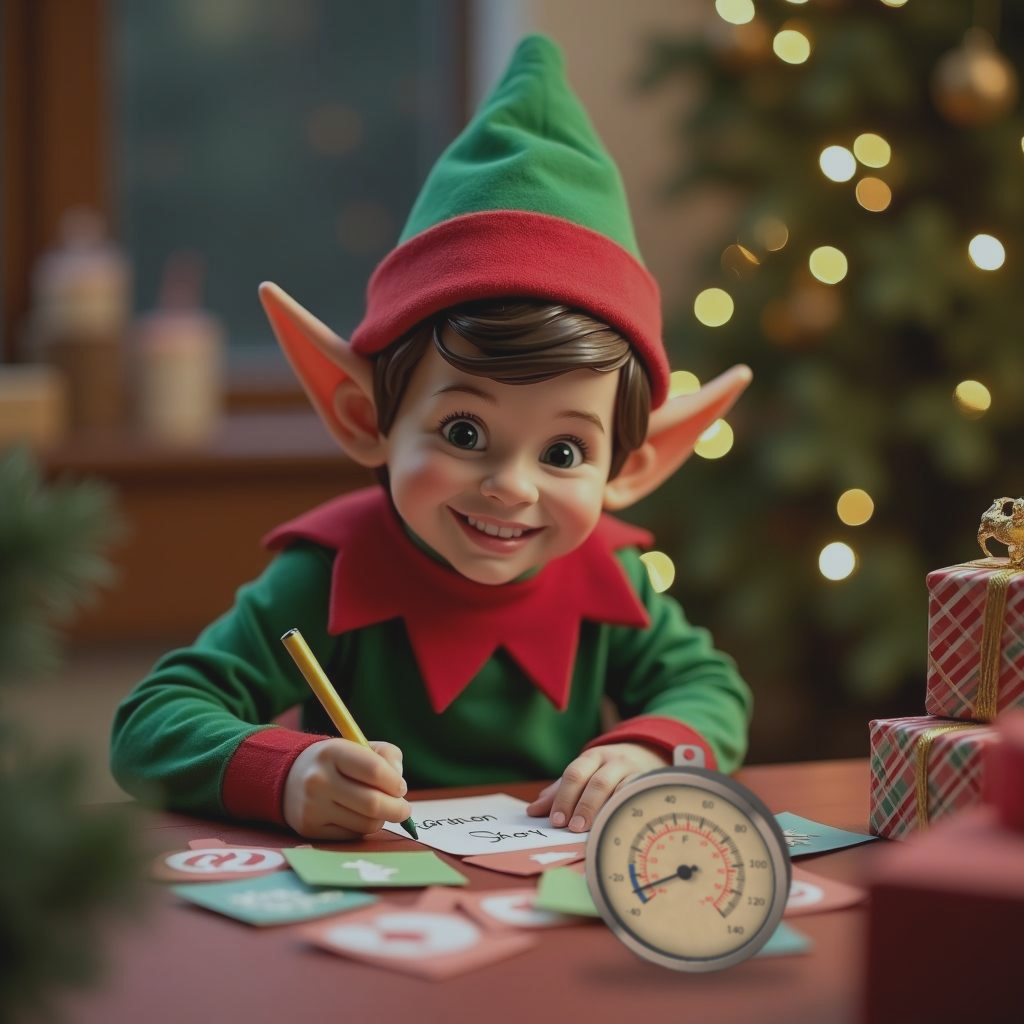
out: °F -30
